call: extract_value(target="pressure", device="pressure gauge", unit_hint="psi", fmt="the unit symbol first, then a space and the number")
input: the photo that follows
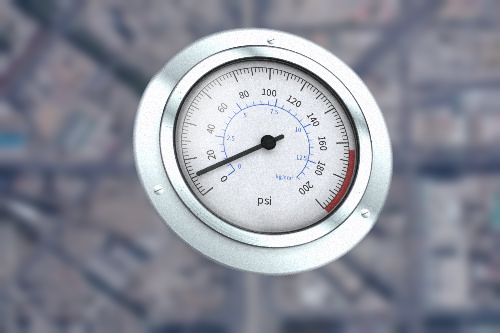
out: psi 10
